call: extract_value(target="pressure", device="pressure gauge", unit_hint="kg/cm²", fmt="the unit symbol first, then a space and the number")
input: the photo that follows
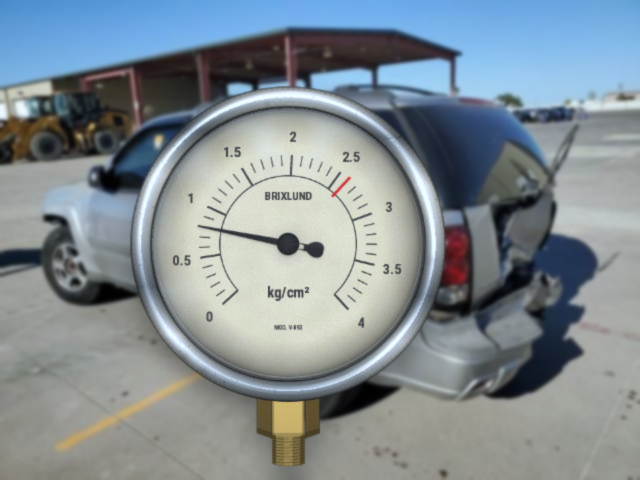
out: kg/cm² 0.8
